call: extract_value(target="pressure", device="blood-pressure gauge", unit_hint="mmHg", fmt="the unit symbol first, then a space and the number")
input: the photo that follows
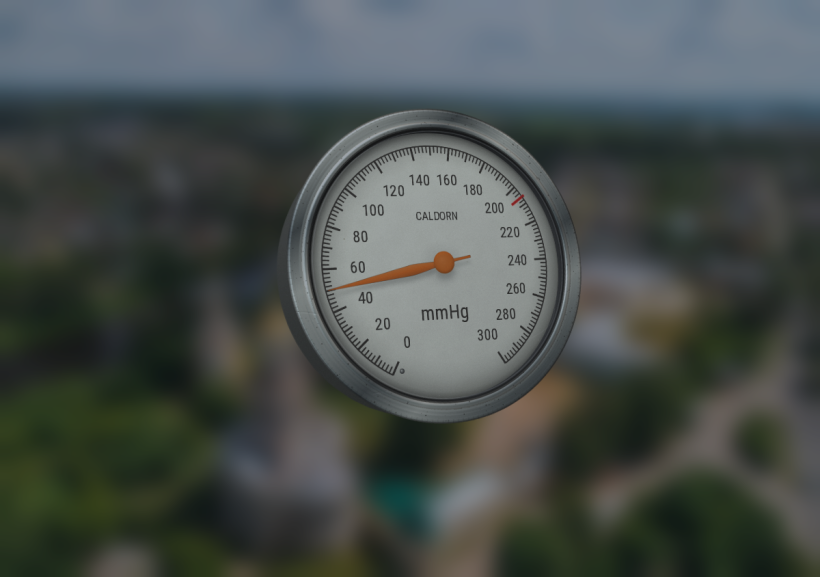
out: mmHg 50
